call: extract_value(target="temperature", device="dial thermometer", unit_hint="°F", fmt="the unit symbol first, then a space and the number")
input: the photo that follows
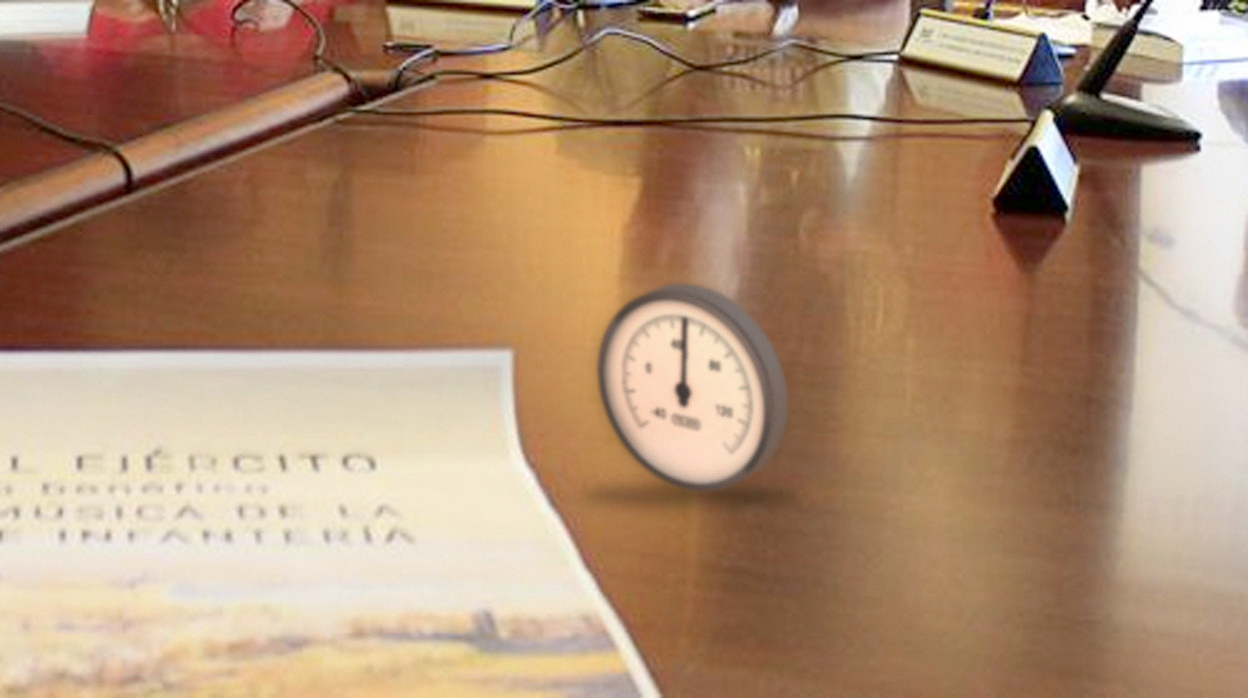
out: °F 50
